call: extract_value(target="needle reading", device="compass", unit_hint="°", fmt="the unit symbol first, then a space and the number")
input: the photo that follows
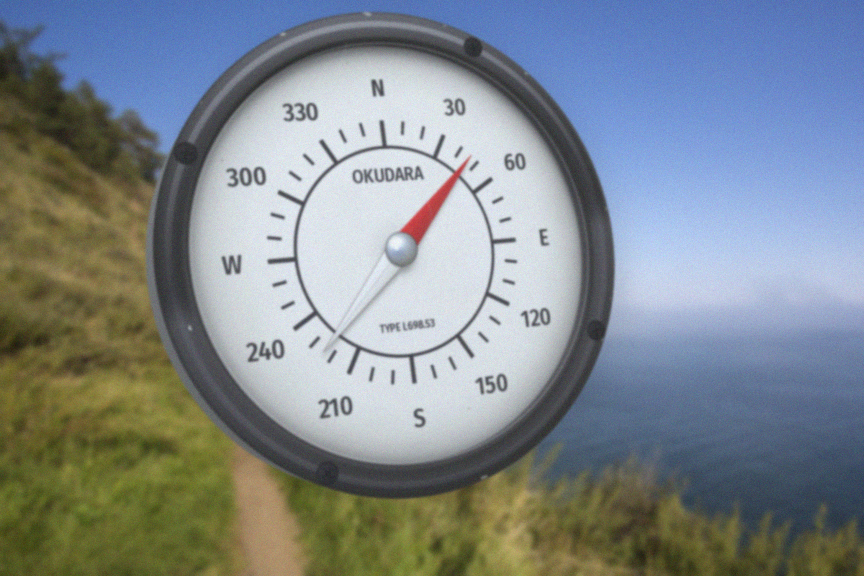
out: ° 45
